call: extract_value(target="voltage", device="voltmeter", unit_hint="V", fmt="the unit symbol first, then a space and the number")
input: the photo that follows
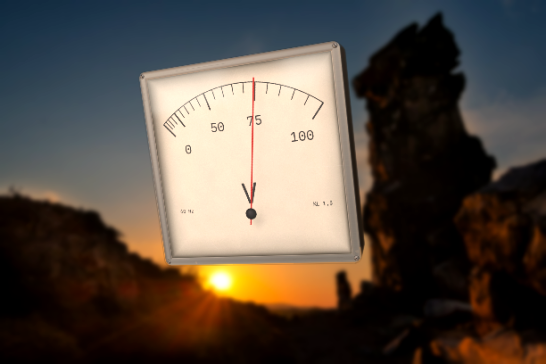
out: V 75
